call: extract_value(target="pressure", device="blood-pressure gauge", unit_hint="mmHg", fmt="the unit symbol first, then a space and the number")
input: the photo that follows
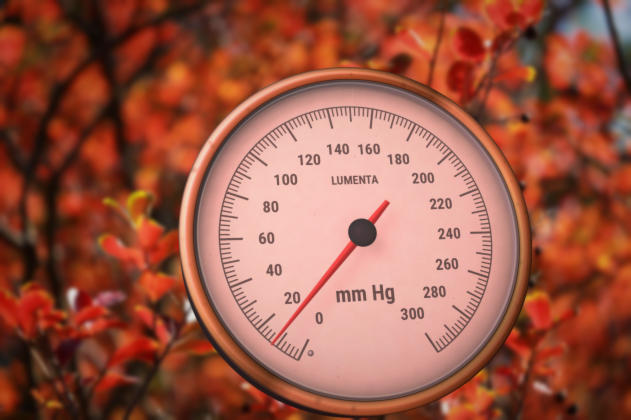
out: mmHg 12
